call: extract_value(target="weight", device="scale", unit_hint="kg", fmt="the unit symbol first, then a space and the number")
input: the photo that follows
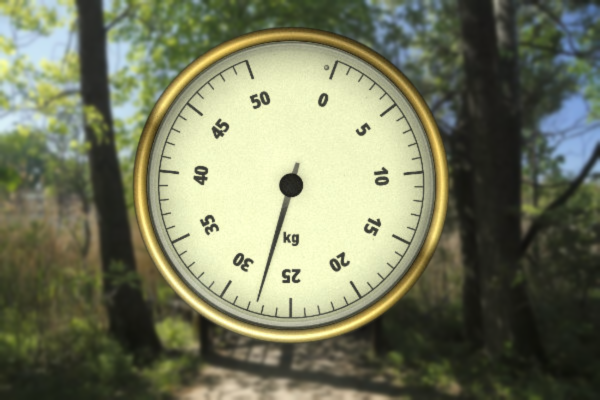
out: kg 27.5
